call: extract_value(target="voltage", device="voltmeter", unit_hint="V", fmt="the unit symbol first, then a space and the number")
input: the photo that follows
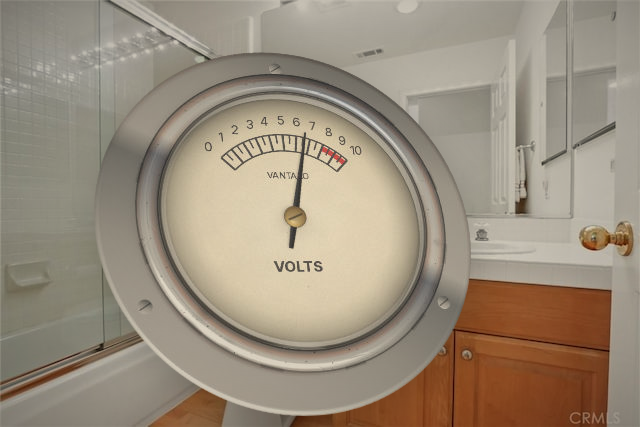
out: V 6.5
